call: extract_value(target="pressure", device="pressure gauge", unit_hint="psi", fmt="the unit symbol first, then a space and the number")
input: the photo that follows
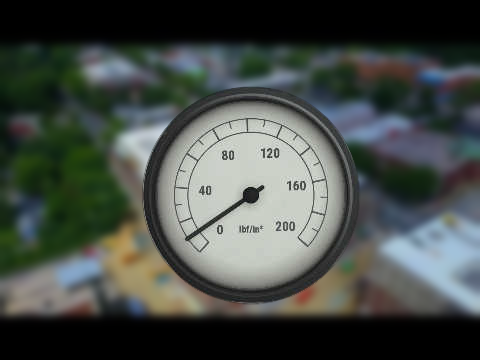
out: psi 10
